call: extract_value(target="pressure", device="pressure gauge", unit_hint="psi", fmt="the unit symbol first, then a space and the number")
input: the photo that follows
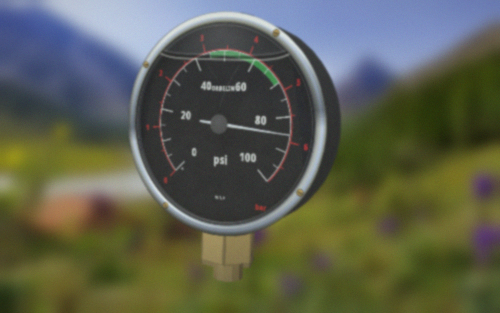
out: psi 85
